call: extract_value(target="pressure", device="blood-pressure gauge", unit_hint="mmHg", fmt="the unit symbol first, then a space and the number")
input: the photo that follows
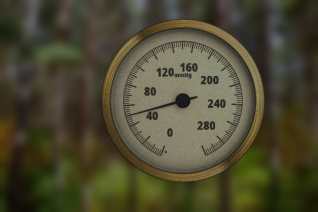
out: mmHg 50
